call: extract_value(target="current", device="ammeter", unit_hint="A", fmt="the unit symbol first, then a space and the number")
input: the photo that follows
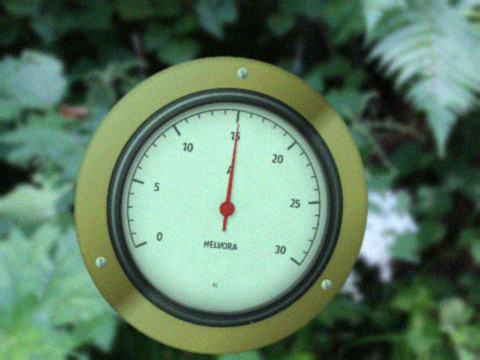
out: A 15
